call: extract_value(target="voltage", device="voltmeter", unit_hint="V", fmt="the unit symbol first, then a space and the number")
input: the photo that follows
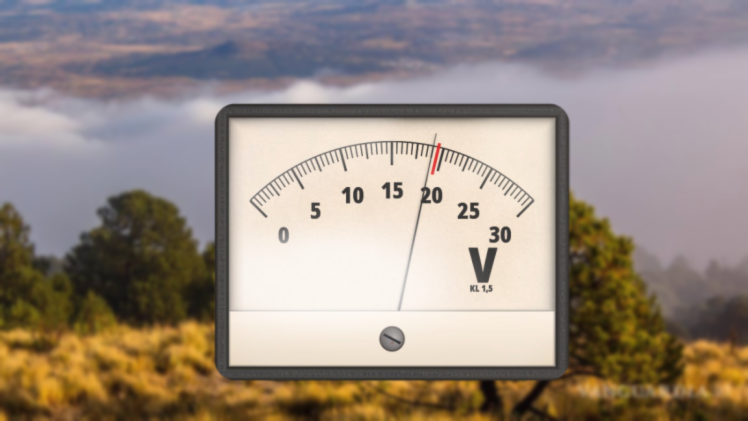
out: V 19
